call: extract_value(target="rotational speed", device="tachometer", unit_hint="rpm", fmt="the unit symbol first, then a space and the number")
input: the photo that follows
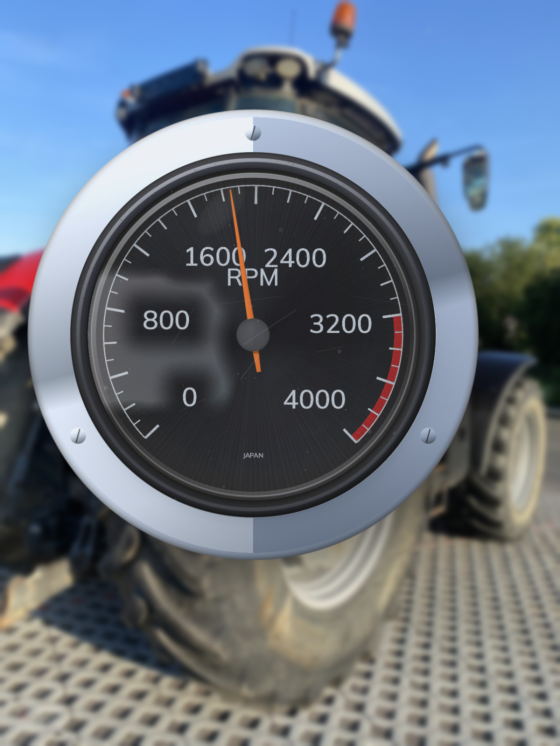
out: rpm 1850
